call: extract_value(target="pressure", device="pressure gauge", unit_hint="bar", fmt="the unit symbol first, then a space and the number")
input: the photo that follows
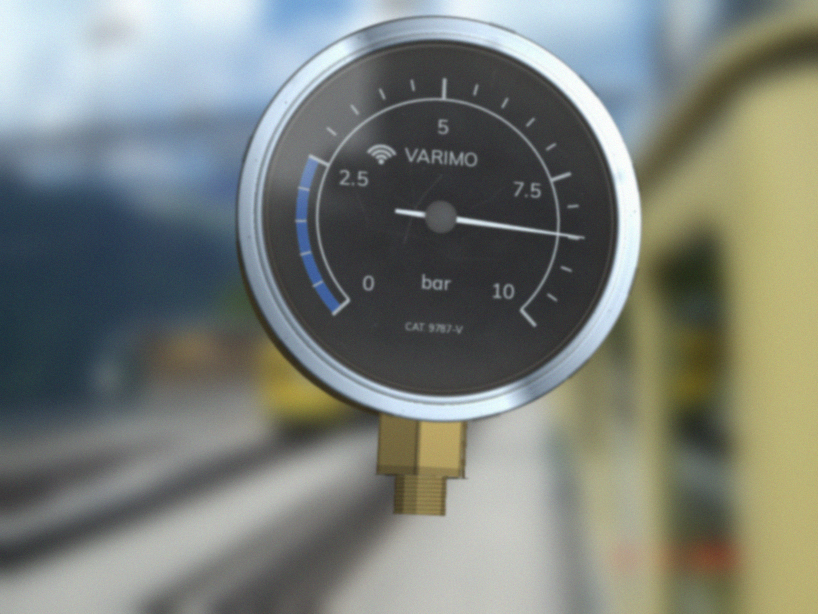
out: bar 8.5
